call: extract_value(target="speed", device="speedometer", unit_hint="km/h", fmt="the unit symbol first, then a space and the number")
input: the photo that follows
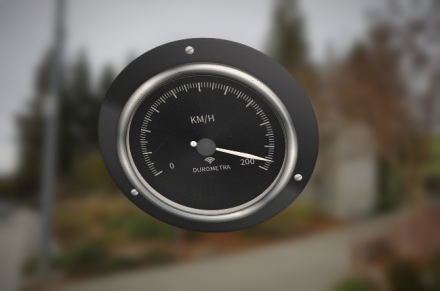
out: km/h 190
